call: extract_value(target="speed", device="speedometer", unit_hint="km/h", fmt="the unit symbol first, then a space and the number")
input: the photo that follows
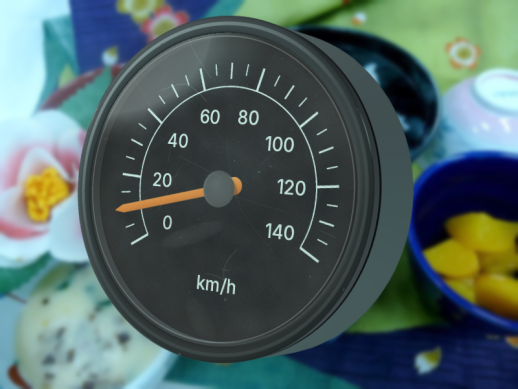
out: km/h 10
